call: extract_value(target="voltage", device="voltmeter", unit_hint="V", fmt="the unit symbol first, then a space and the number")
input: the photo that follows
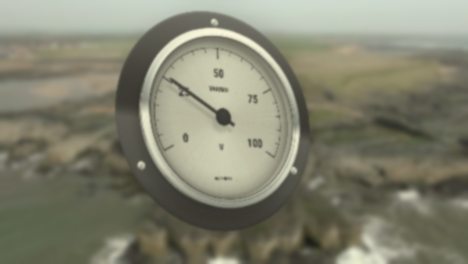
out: V 25
